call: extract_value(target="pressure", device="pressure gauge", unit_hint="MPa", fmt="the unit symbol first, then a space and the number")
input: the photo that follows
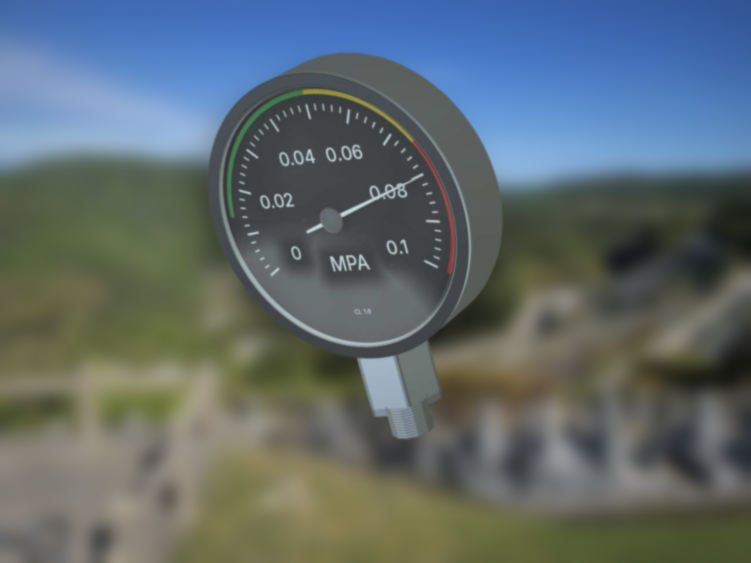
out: MPa 0.08
